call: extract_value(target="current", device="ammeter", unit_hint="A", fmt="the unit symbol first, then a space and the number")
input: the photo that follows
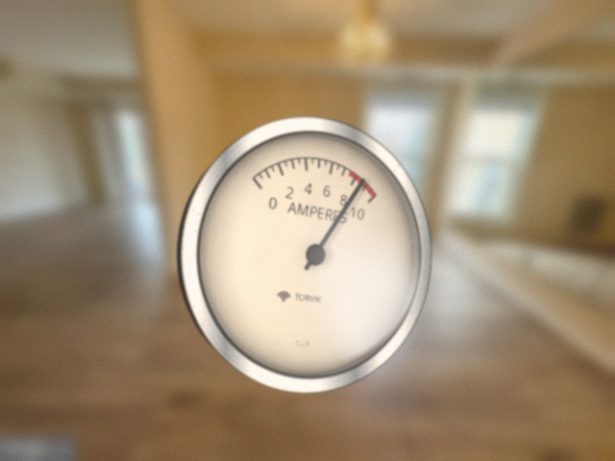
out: A 8.5
